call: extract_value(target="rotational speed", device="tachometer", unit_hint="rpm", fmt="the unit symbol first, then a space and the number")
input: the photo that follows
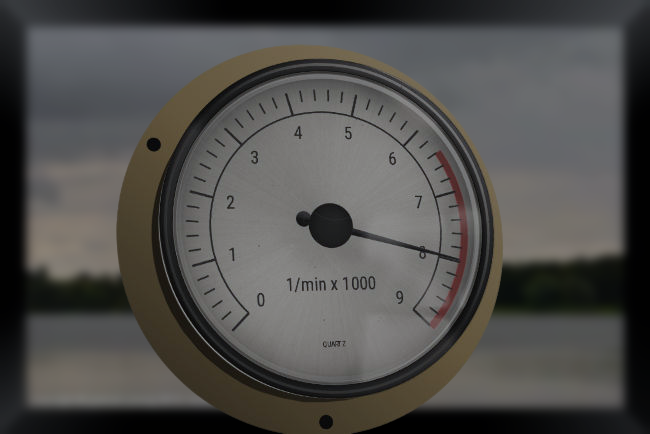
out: rpm 8000
